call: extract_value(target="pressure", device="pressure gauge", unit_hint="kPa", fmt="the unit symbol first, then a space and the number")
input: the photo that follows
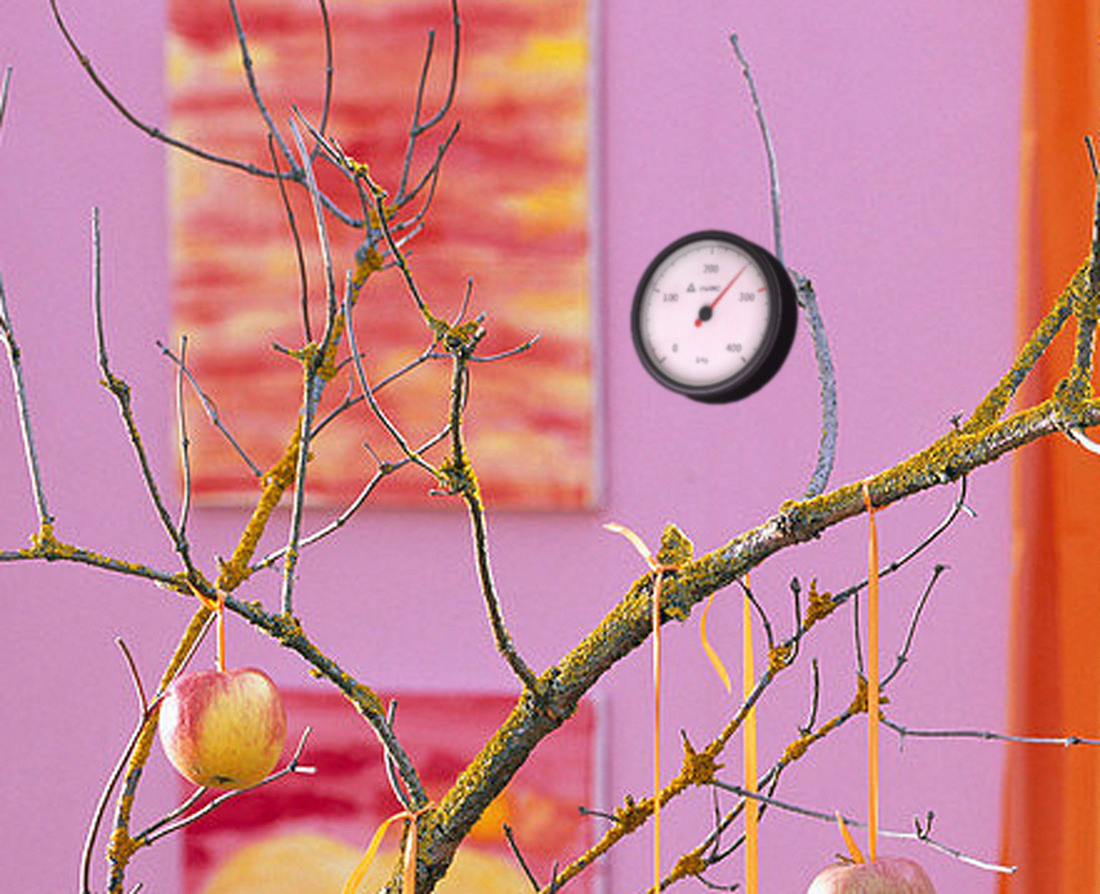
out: kPa 260
